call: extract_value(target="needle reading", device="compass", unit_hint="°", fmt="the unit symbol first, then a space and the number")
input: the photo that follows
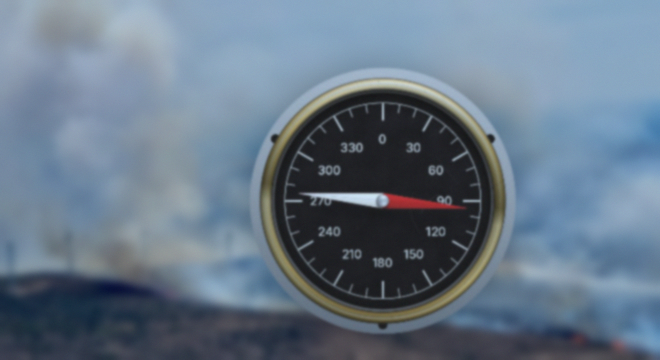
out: ° 95
